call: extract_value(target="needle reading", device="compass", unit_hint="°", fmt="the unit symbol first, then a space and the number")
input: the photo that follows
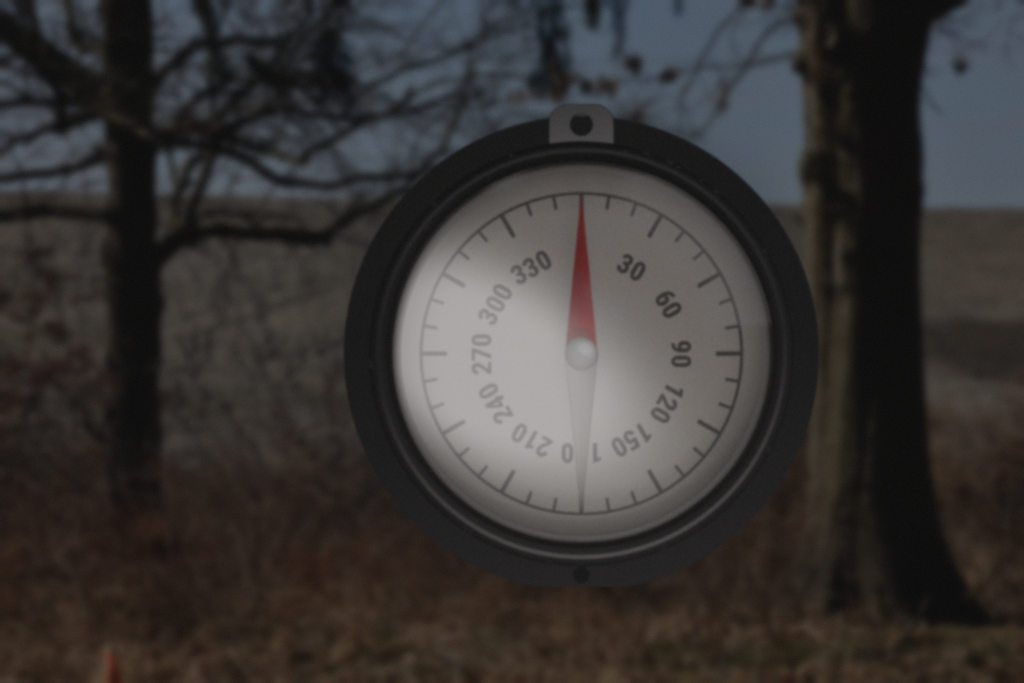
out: ° 0
